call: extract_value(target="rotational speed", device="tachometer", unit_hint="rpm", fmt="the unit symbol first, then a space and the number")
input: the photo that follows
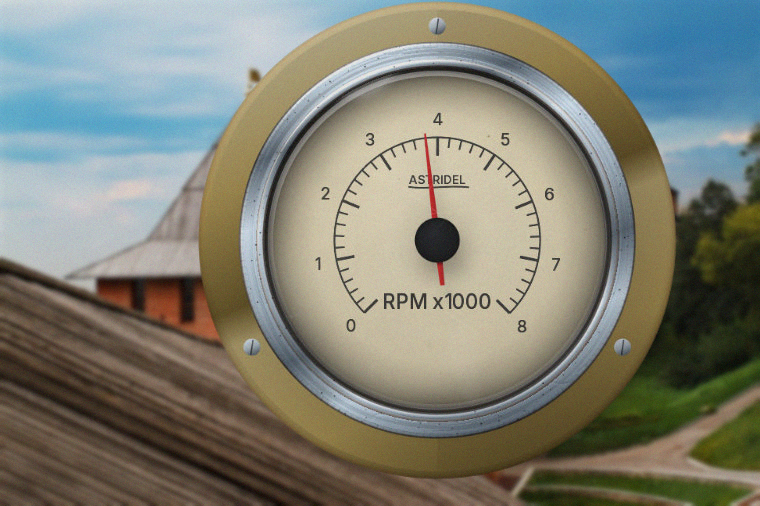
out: rpm 3800
